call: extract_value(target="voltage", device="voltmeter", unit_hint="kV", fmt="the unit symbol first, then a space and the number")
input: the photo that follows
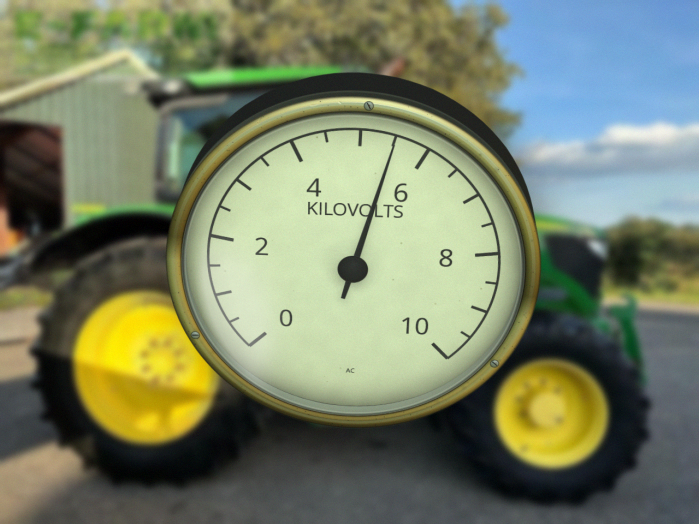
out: kV 5.5
